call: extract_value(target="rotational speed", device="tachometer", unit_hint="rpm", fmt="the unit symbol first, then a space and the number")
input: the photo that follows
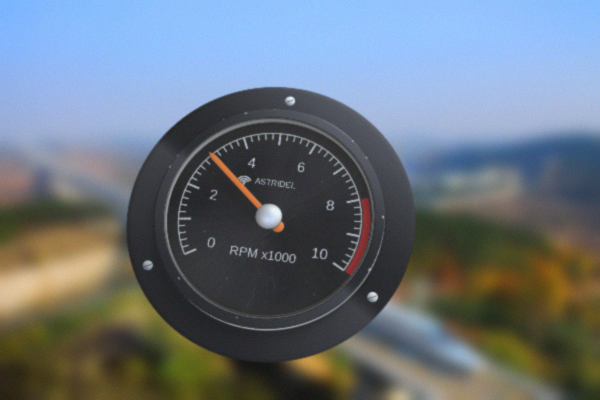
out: rpm 3000
